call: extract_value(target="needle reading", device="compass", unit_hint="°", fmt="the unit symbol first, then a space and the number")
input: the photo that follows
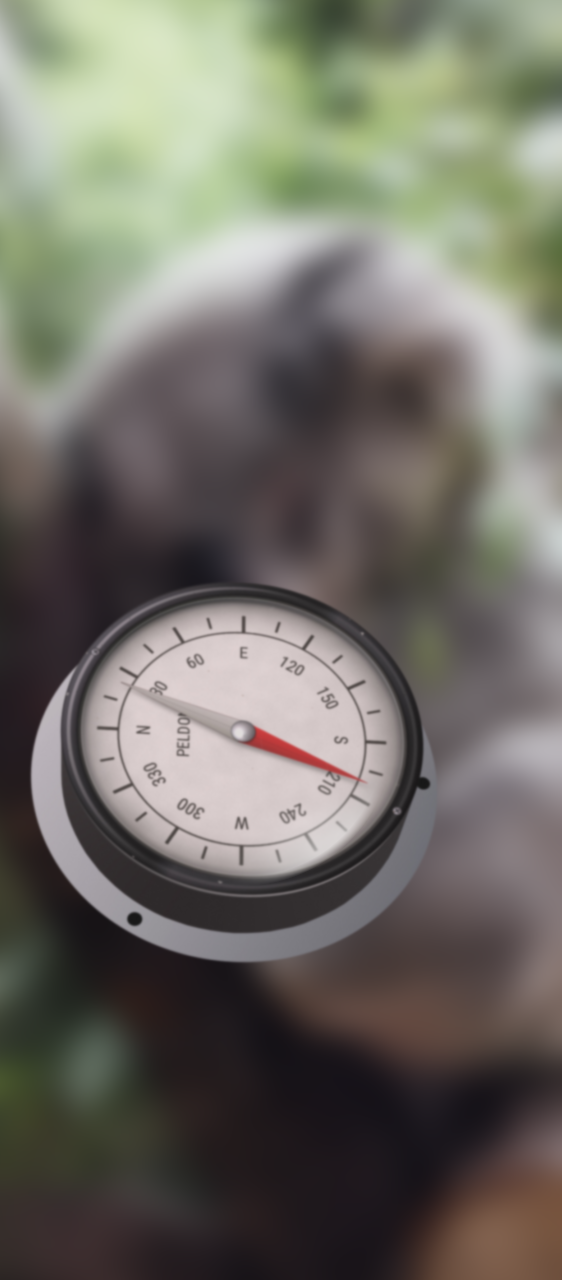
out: ° 202.5
